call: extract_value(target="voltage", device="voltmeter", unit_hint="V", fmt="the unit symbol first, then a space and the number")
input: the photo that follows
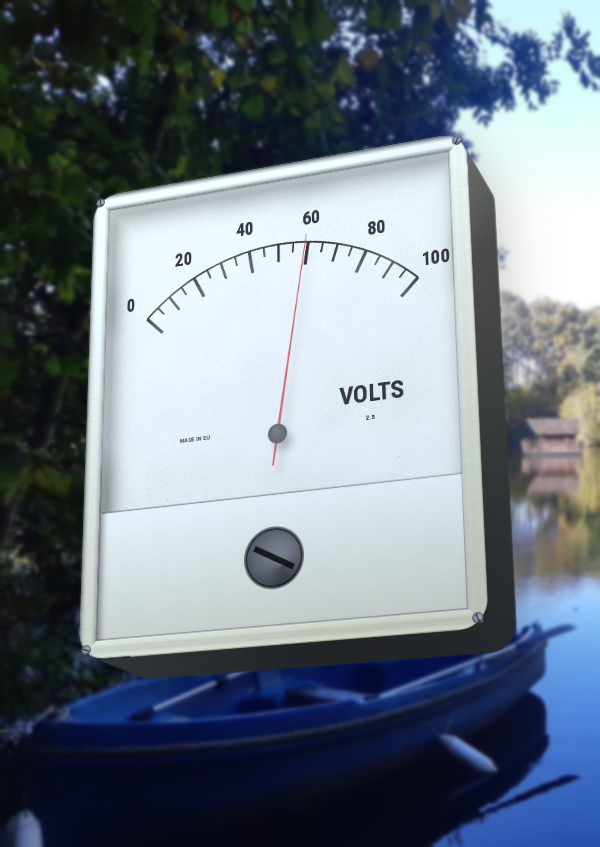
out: V 60
